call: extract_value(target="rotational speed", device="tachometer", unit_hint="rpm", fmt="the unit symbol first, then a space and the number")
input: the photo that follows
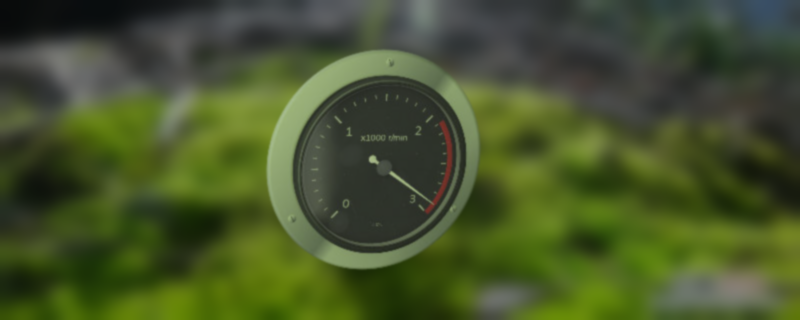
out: rpm 2900
